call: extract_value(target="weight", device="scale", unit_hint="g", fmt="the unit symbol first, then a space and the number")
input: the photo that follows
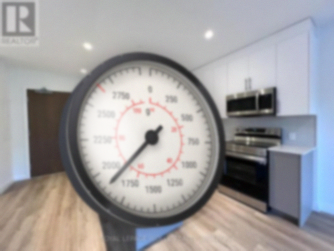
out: g 1900
